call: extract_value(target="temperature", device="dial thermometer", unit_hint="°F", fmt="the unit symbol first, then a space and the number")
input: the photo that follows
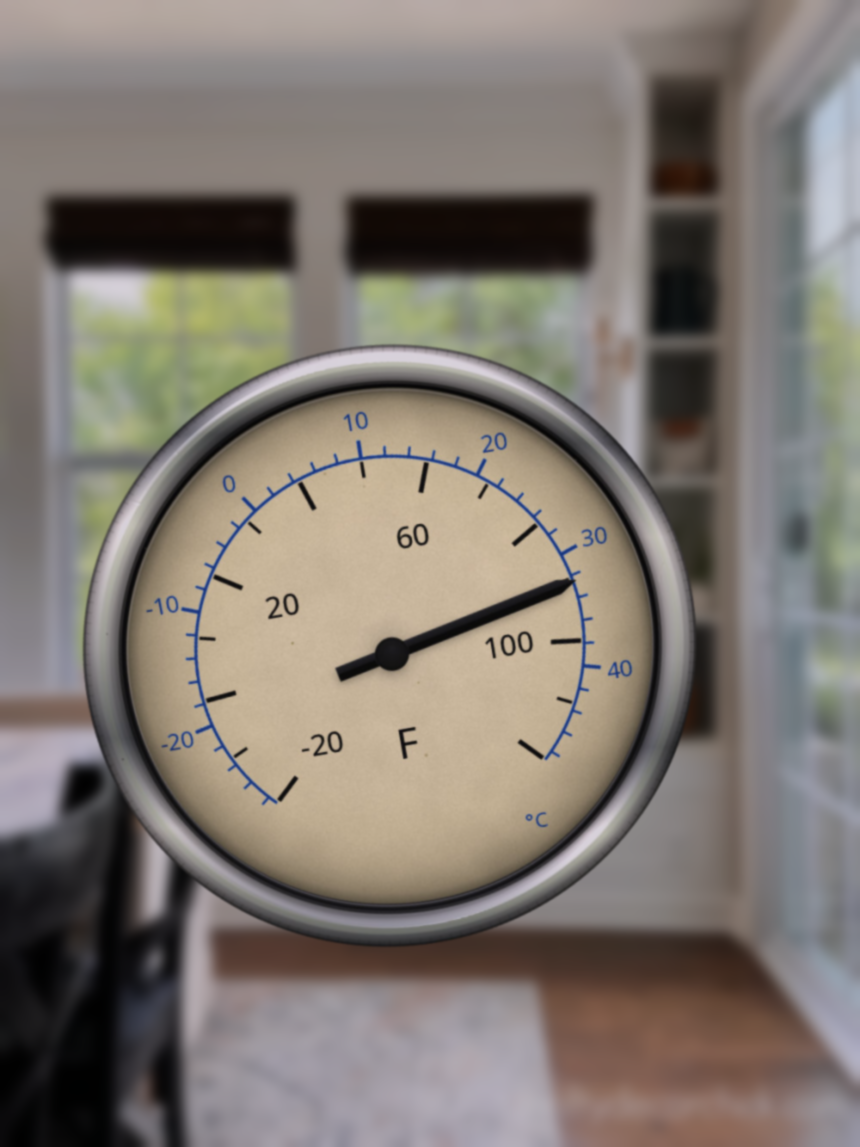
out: °F 90
